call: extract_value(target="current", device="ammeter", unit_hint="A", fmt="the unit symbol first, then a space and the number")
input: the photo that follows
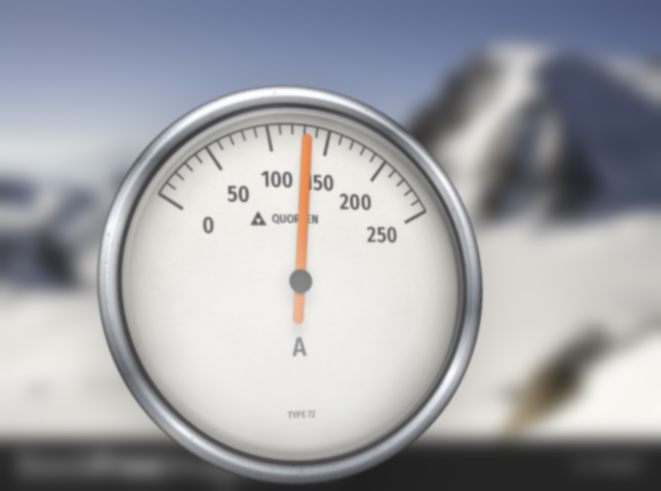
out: A 130
